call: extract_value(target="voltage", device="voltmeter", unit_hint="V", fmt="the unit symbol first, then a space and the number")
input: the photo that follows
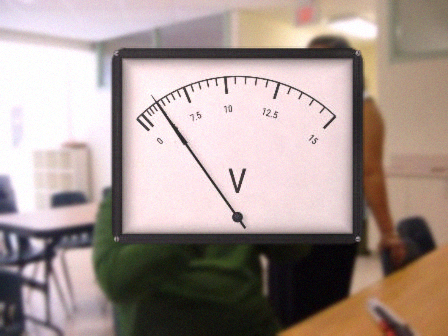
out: V 5
